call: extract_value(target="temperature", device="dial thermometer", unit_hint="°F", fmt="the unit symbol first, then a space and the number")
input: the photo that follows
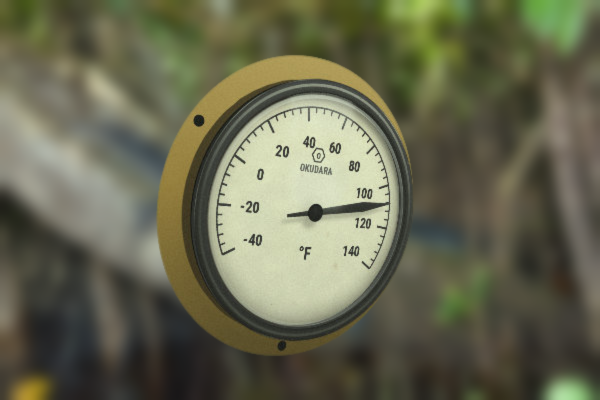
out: °F 108
